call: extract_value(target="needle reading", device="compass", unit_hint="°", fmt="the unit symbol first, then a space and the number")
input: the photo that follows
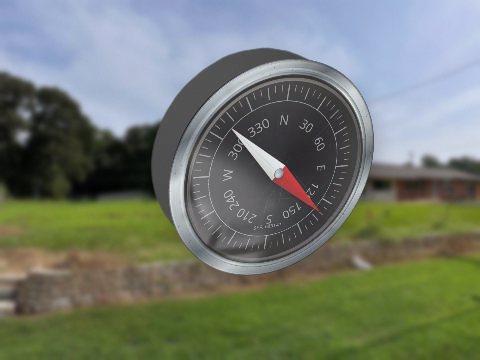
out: ° 130
